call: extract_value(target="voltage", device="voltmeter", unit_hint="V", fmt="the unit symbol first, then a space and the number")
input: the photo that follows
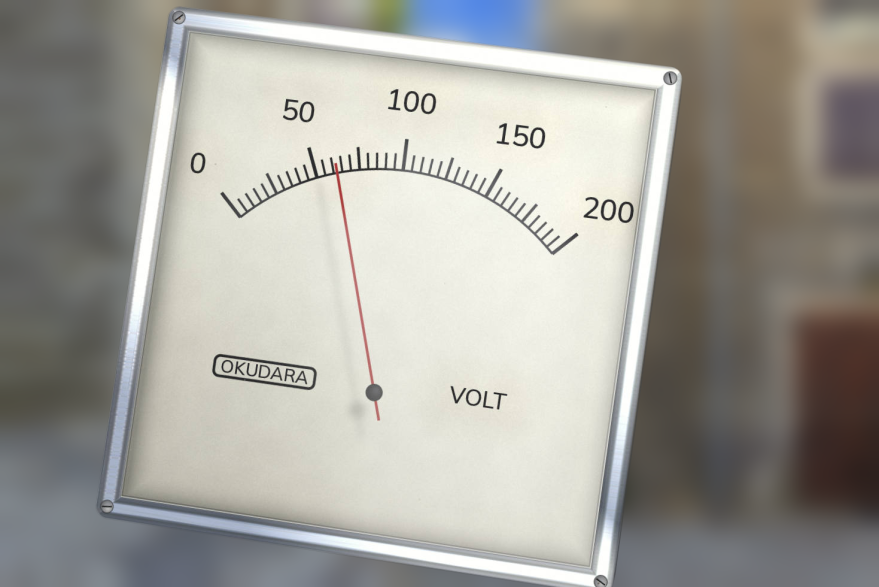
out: V 62.5
